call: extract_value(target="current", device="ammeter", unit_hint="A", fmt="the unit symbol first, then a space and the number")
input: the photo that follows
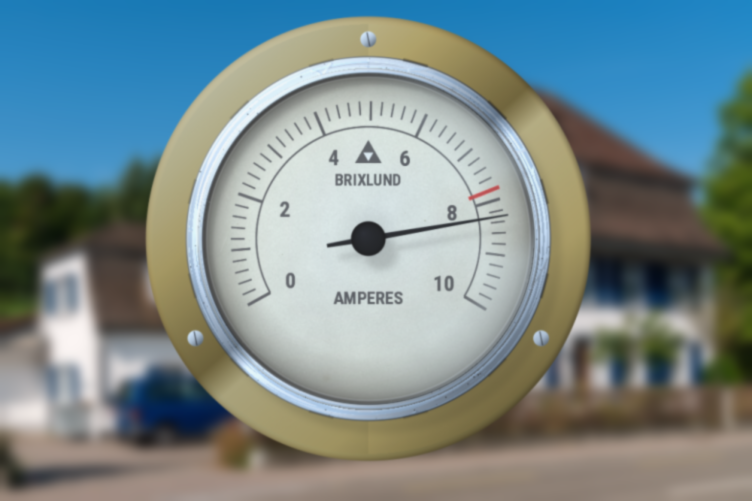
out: A 8.3
